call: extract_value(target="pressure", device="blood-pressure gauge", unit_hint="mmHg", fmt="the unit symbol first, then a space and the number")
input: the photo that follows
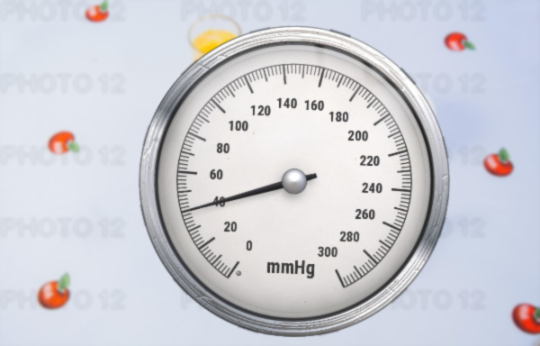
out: mmHg 40
